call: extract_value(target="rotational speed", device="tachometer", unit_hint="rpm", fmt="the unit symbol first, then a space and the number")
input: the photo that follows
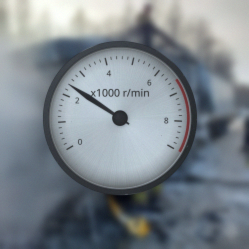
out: rpm 2400
